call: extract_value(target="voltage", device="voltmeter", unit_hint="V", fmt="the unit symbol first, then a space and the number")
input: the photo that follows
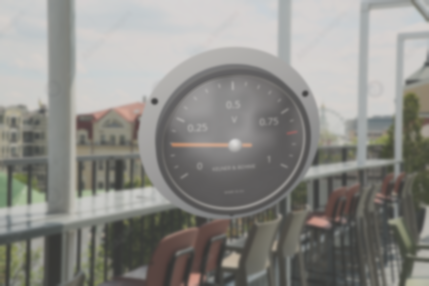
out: V 0.15
